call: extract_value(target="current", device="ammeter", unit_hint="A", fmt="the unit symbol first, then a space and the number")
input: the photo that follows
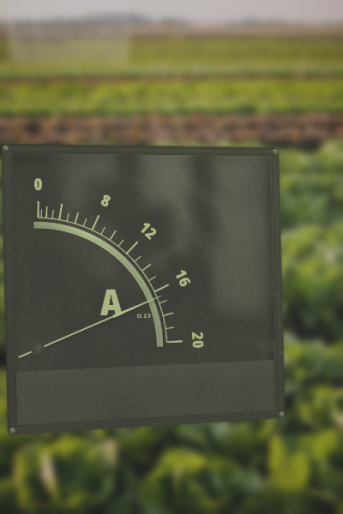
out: A 16.5
